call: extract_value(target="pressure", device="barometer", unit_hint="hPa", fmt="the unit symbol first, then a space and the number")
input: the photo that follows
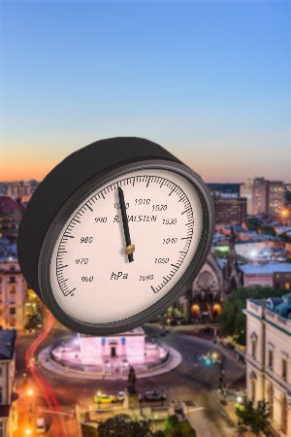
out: hPa 1000
